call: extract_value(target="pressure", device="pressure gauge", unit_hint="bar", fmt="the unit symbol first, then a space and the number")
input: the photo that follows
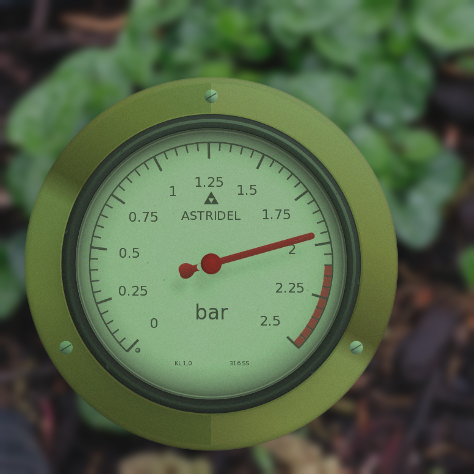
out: bar 1.95
